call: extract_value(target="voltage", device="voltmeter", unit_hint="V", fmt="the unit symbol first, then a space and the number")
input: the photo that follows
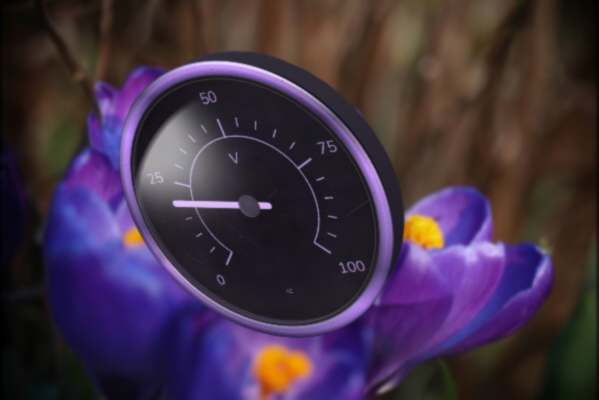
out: V 20
